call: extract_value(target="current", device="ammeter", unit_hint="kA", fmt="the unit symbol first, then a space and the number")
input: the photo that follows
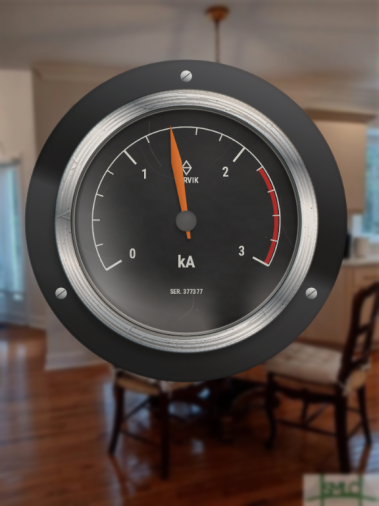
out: kA 1.4
